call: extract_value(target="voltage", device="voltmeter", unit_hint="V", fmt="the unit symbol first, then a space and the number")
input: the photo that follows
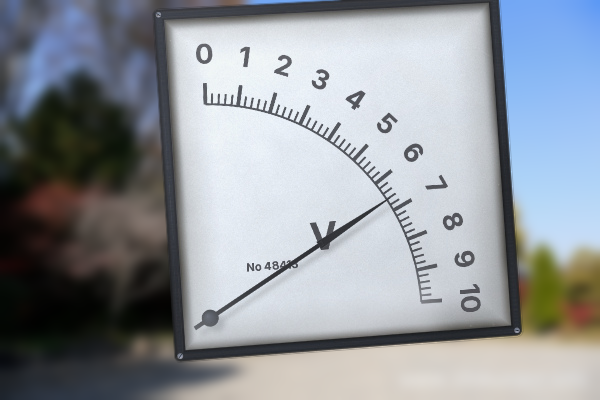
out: V 6.6
